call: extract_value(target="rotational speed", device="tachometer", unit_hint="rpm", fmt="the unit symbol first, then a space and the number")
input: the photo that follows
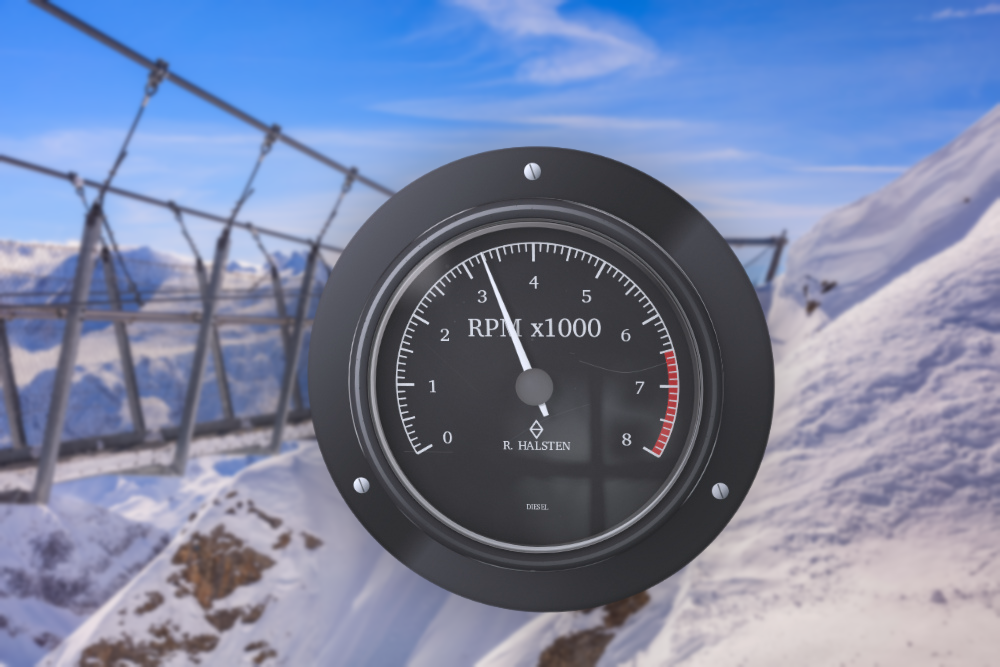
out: rpm 3300
